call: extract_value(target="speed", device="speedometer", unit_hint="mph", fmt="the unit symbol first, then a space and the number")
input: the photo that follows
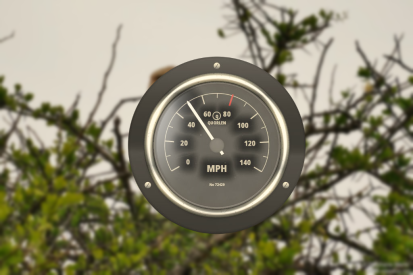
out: mph 50
